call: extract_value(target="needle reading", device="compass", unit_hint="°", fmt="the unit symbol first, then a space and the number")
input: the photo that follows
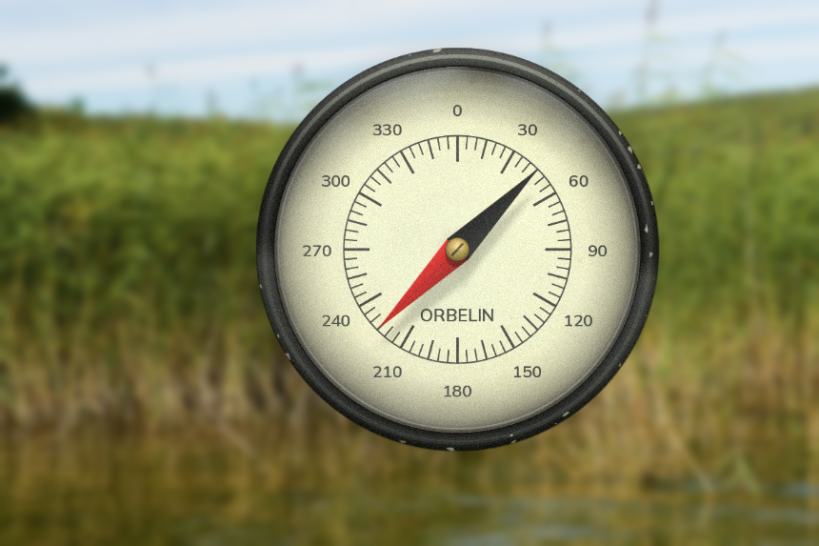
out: ° 225
